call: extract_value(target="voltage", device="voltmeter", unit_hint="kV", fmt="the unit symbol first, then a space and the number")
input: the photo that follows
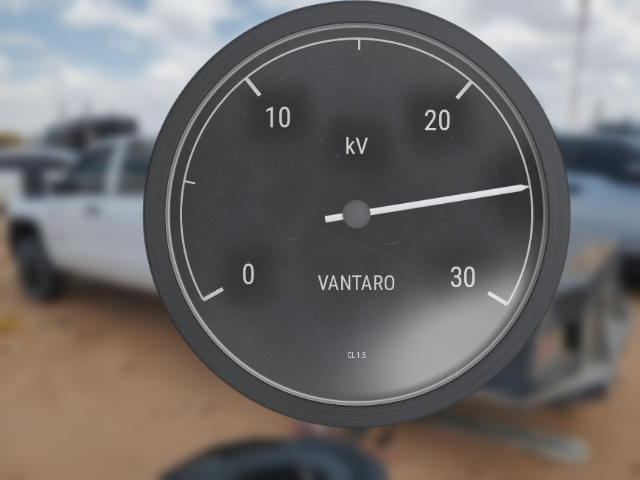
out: kV 25
